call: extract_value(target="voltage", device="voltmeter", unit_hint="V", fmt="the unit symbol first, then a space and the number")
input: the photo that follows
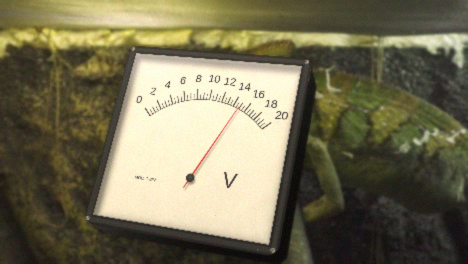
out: V 15
